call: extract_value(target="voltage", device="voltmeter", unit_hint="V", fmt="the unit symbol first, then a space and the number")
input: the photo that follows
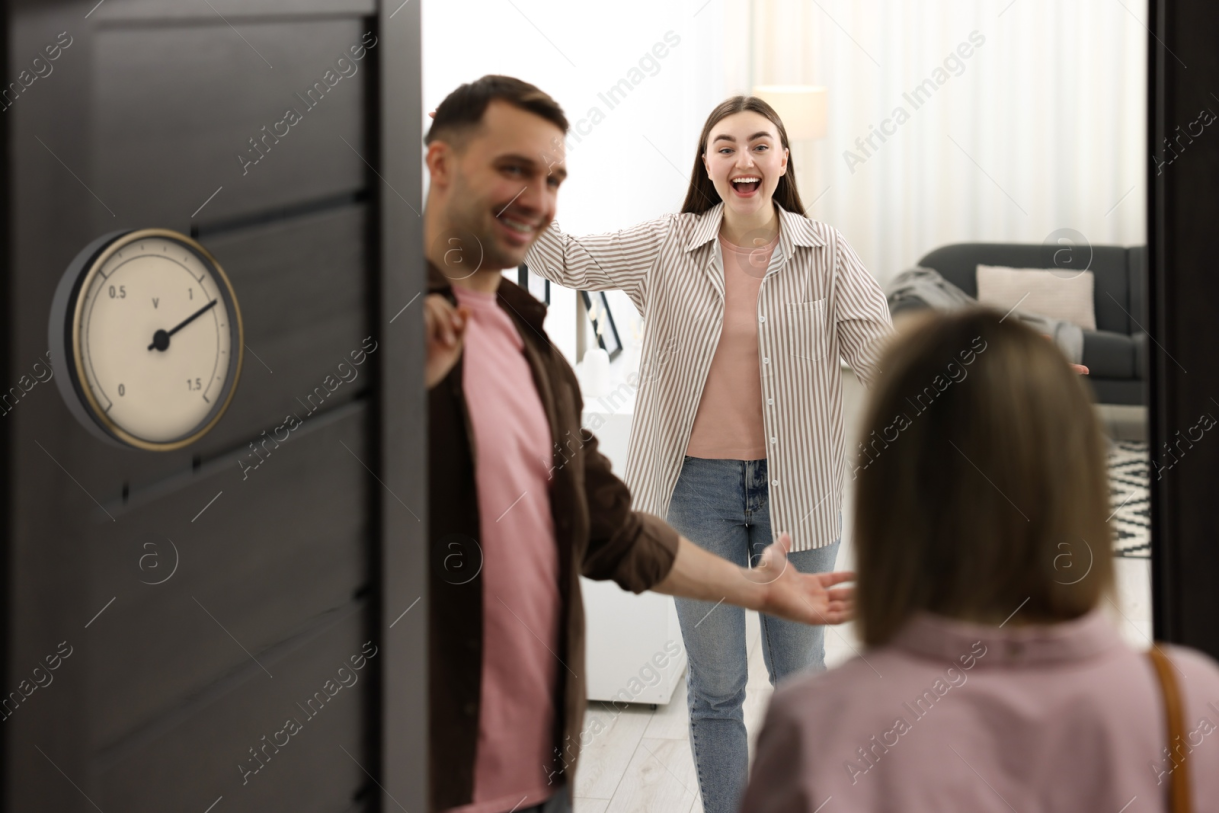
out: V 1.1
